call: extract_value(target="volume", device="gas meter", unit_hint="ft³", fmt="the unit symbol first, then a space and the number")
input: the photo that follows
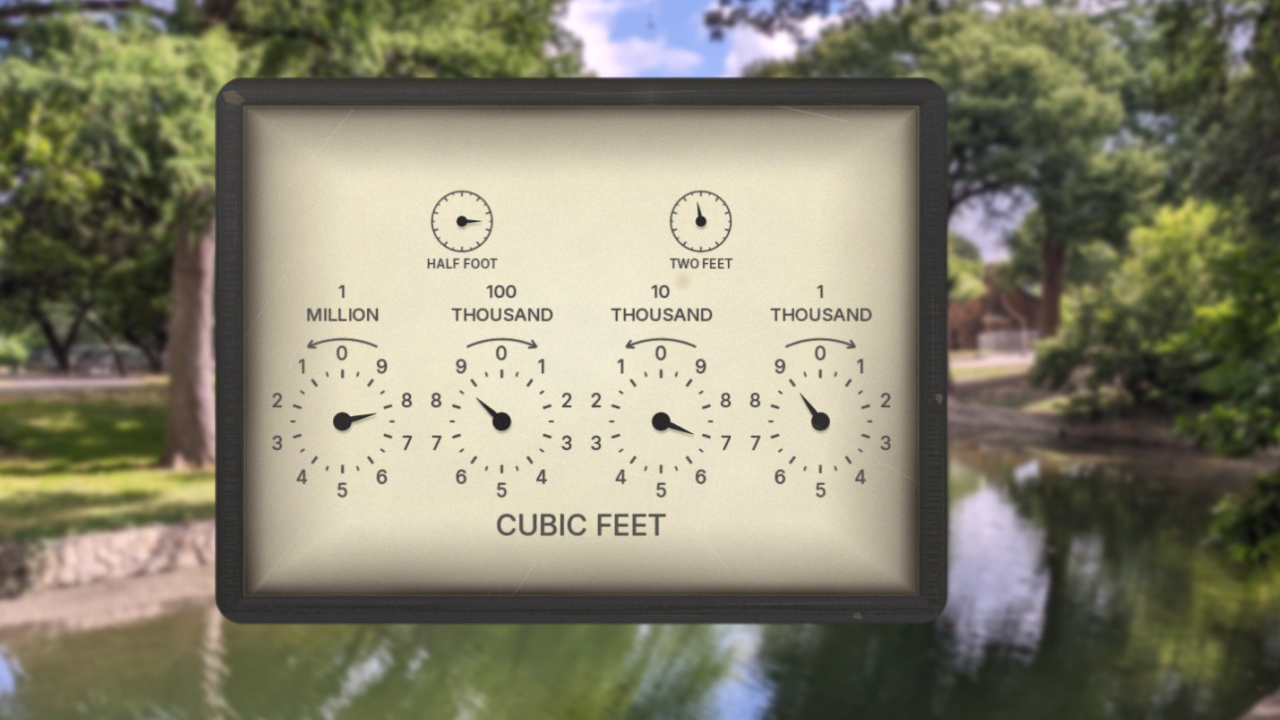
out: ft³ 786900
